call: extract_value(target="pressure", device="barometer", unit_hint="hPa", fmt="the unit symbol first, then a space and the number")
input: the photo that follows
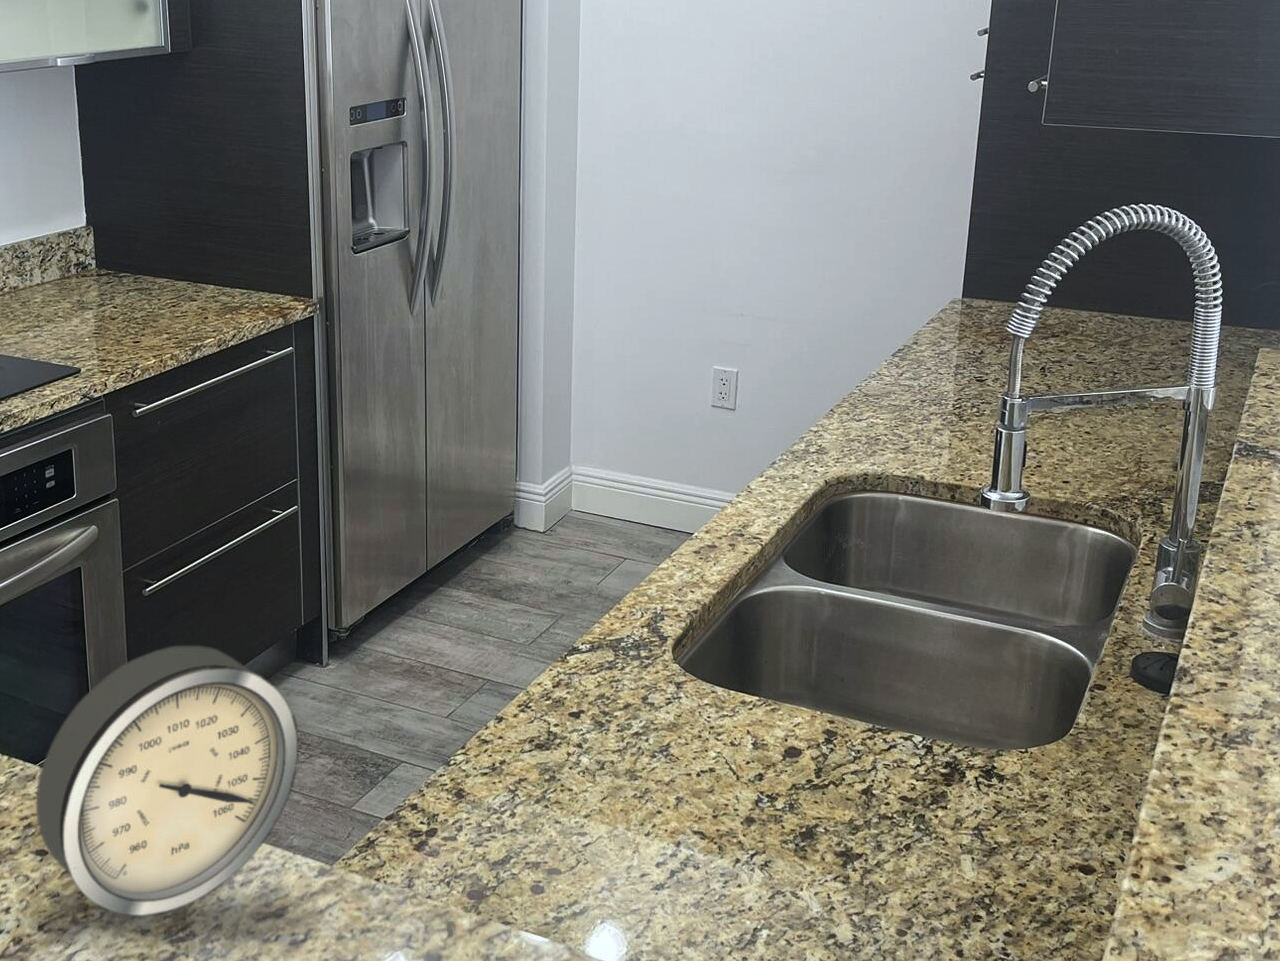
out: hPa 1055
